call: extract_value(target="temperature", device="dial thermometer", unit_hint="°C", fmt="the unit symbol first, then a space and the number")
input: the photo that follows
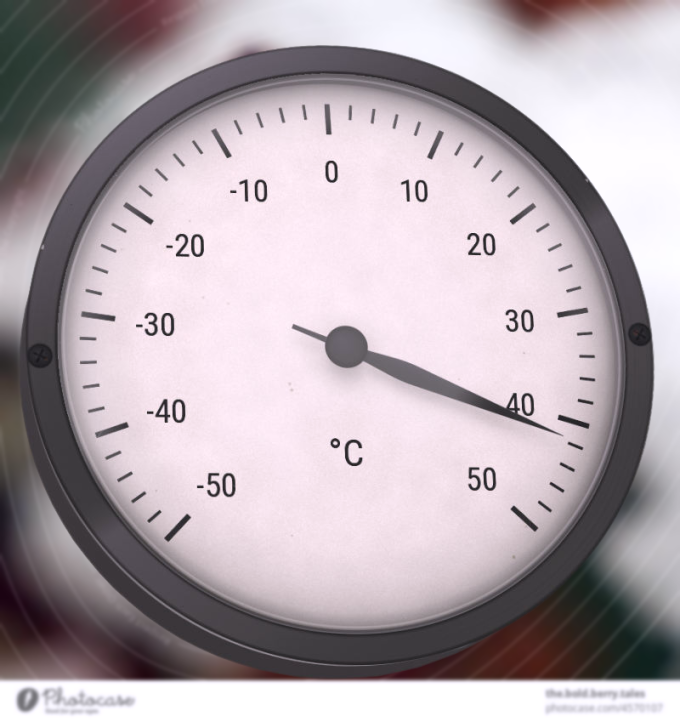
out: °C 42
